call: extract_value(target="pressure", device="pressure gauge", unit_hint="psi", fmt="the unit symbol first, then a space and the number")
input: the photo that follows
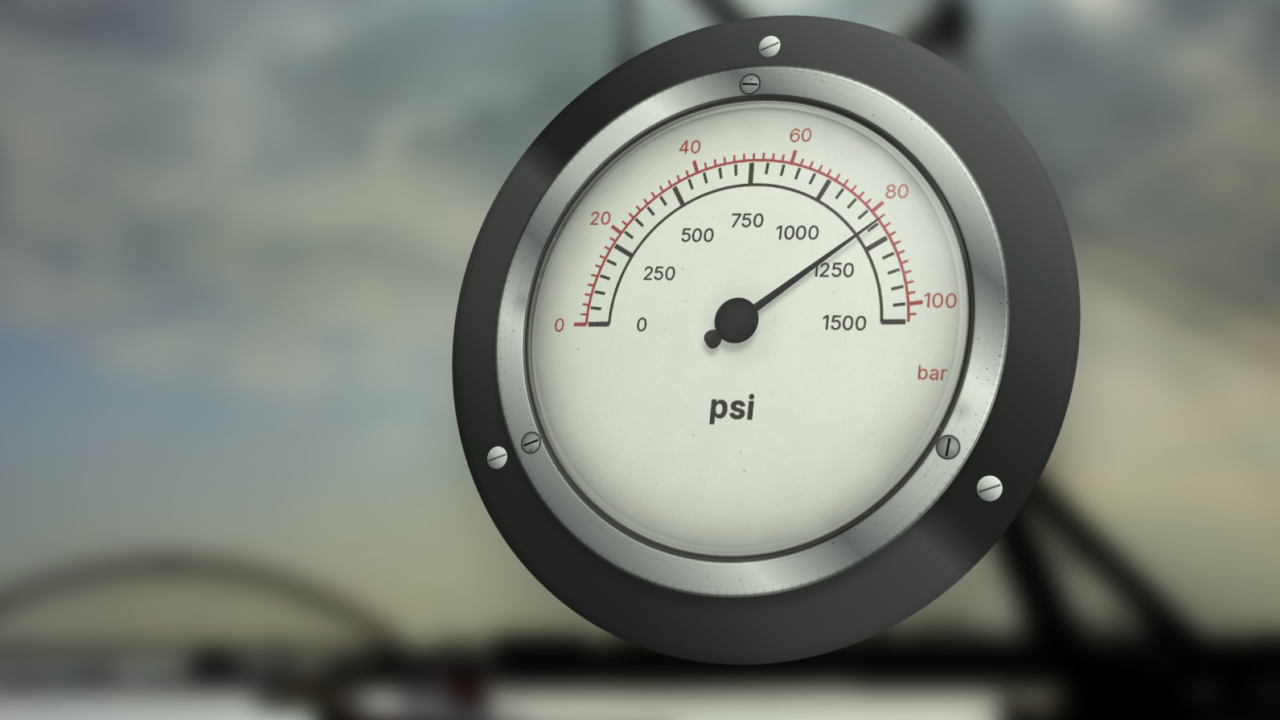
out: psi 1200
